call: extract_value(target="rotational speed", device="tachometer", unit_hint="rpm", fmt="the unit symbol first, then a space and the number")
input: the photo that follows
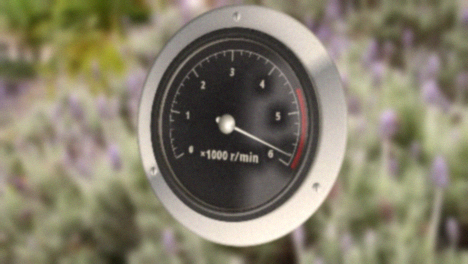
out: rpm 5800
